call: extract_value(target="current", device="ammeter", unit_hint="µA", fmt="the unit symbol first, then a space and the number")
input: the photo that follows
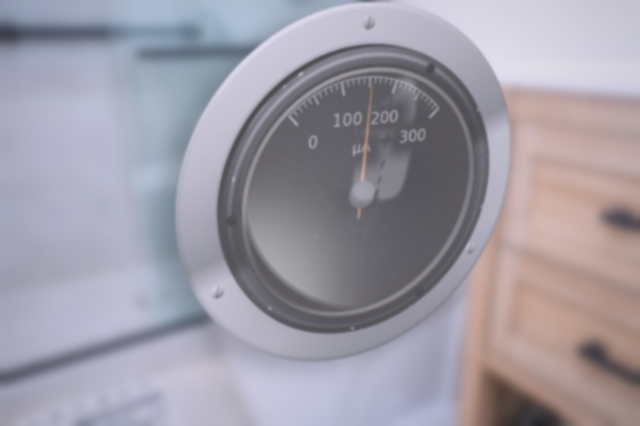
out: µA 150
